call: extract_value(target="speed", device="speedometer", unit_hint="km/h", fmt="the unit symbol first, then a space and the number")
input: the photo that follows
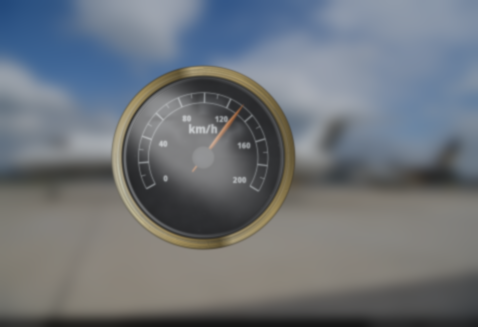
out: km/h 130
